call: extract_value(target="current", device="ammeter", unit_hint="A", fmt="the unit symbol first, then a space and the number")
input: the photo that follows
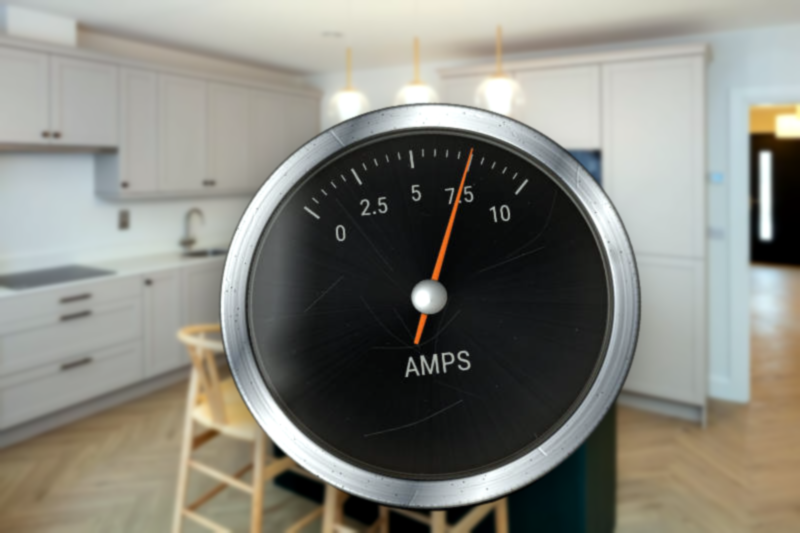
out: A 7.5
